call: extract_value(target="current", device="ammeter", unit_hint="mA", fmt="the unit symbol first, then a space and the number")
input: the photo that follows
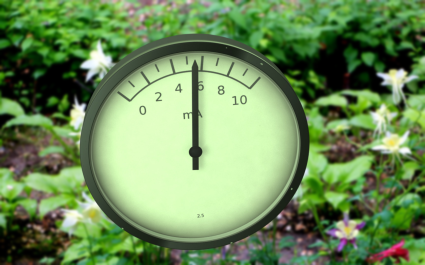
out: mA 5.5
